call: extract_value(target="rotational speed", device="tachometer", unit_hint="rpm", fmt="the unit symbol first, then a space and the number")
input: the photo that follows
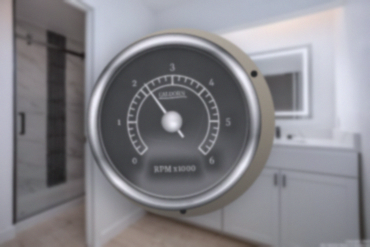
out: rpm 2200
